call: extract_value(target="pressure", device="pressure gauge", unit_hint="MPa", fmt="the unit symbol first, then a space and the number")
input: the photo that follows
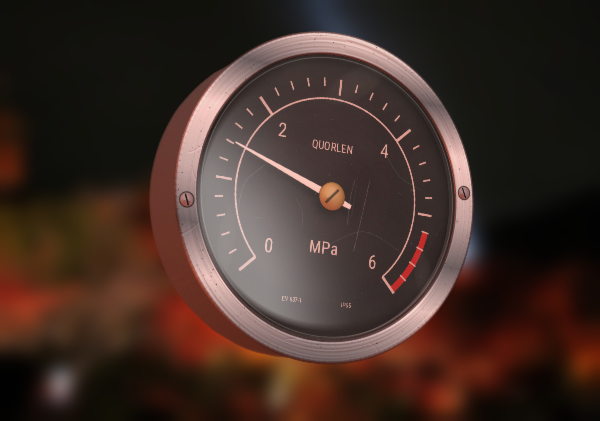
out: MPa 1.4
